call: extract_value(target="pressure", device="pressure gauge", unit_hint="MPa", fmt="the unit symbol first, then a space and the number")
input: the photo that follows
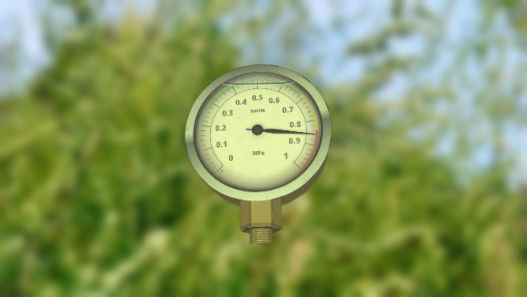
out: MPa 0.86
